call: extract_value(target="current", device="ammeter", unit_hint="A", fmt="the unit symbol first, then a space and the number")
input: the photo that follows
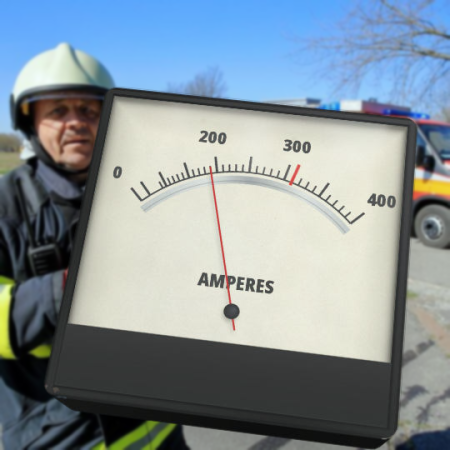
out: A 190
